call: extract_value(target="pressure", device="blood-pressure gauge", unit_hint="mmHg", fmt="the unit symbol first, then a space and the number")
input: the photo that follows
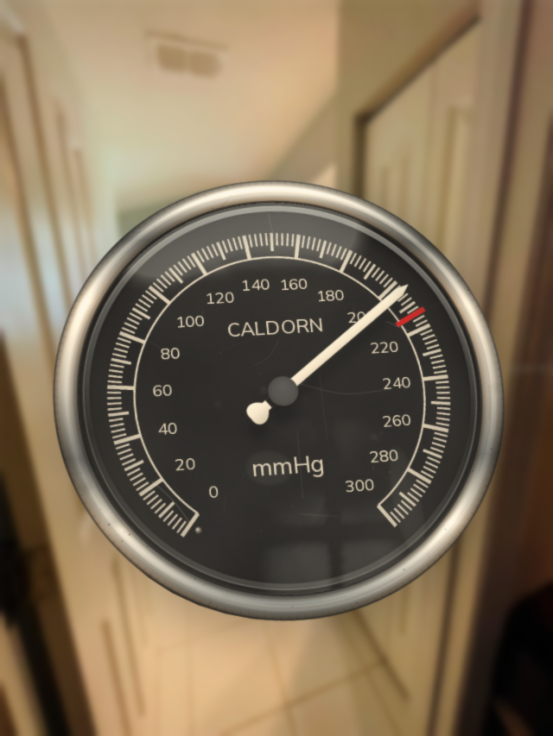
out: mmHg 204
